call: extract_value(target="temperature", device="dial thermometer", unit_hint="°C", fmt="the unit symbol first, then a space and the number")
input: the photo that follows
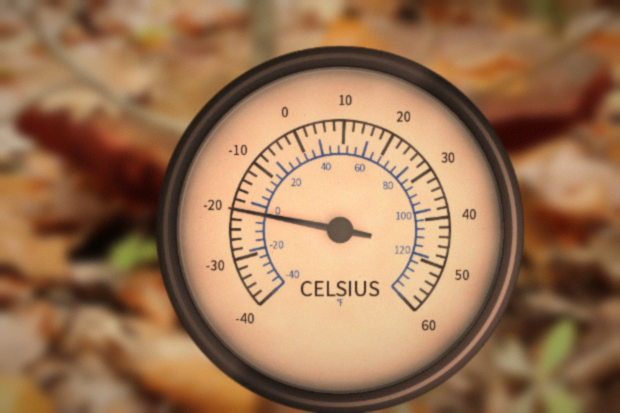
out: °C -20
